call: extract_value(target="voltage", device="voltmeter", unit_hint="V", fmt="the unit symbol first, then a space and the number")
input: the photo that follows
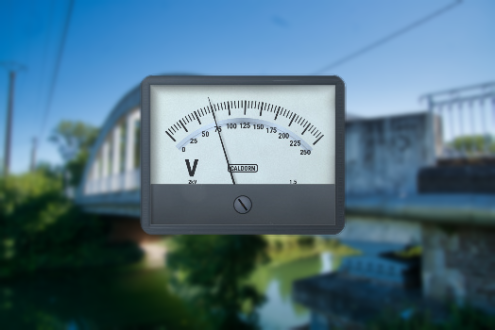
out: V 75
